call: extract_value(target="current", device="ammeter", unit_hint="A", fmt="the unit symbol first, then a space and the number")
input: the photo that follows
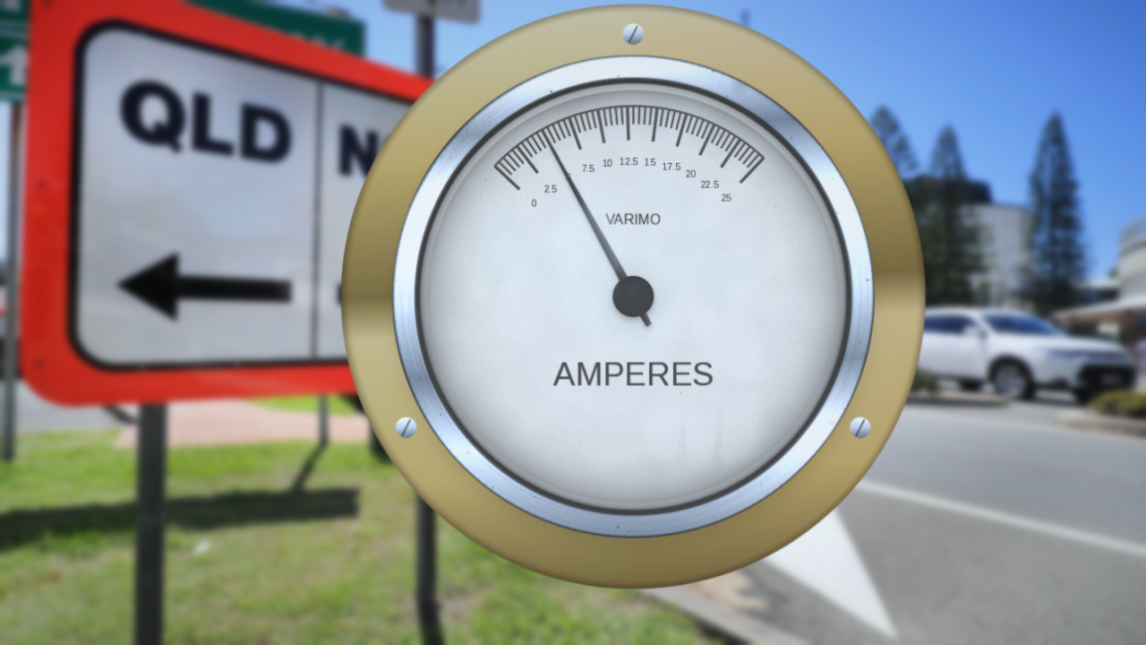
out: A 5
